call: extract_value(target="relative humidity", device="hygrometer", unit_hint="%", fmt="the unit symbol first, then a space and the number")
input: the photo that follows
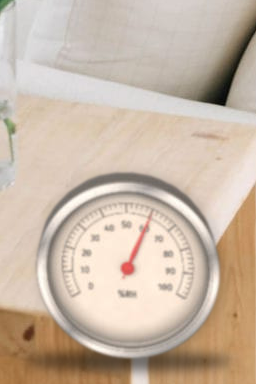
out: % 60
